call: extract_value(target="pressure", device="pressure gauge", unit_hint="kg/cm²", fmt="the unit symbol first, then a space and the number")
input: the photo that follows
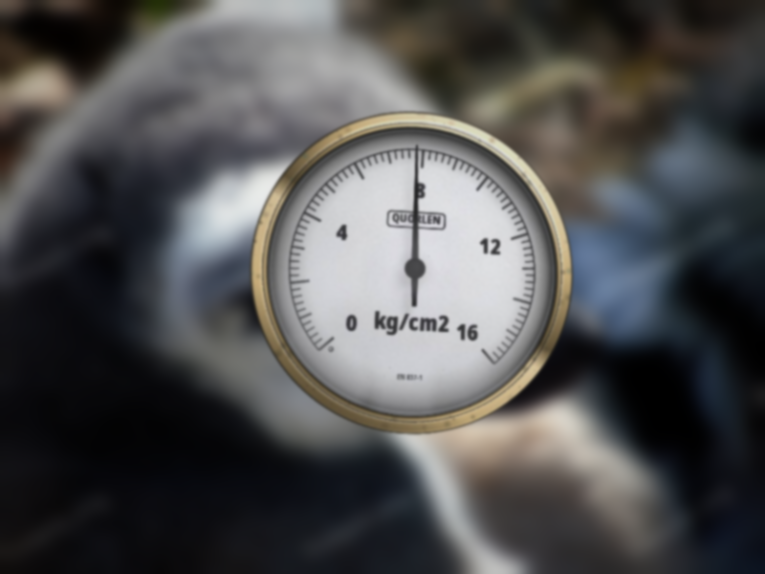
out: kg/cm² 7.8
